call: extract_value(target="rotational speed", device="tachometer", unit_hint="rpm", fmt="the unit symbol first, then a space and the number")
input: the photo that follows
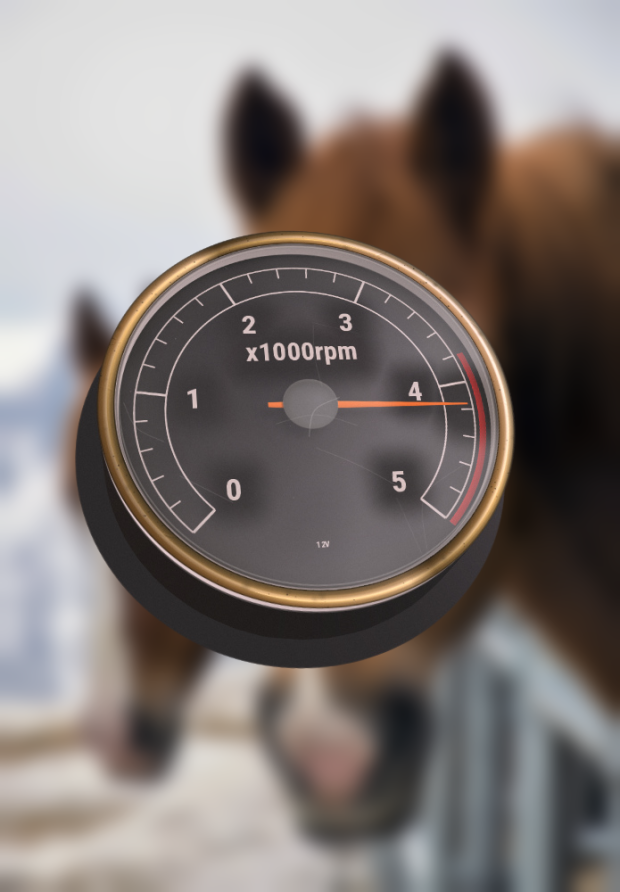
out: rpm 4200
